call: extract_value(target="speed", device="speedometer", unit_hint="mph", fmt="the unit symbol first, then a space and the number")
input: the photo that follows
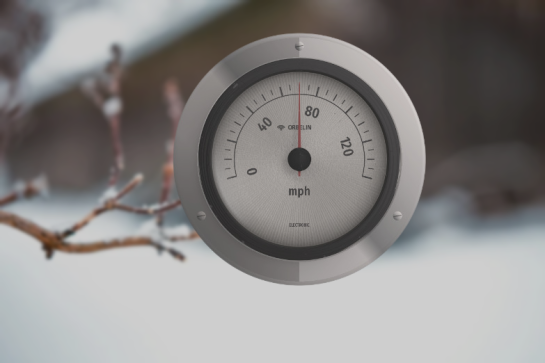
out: mph 70
